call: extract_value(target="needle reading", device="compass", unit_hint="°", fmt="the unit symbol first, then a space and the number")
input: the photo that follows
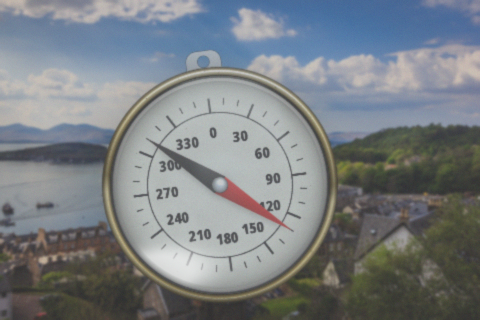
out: ° 130
